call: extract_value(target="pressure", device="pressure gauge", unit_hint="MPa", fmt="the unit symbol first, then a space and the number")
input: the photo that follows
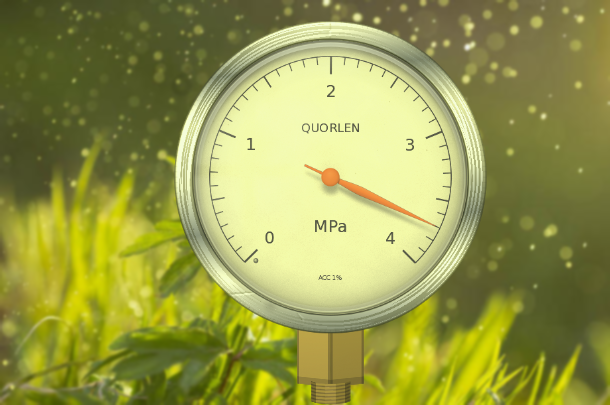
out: MPa 3.7
